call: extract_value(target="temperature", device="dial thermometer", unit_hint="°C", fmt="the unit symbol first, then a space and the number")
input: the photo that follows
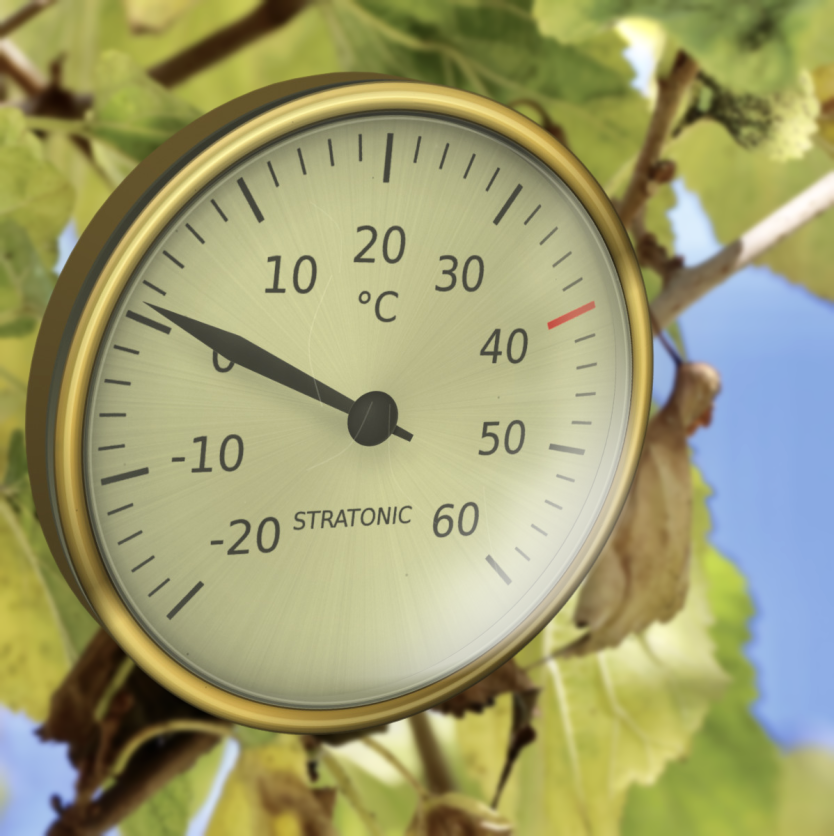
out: °C 1
